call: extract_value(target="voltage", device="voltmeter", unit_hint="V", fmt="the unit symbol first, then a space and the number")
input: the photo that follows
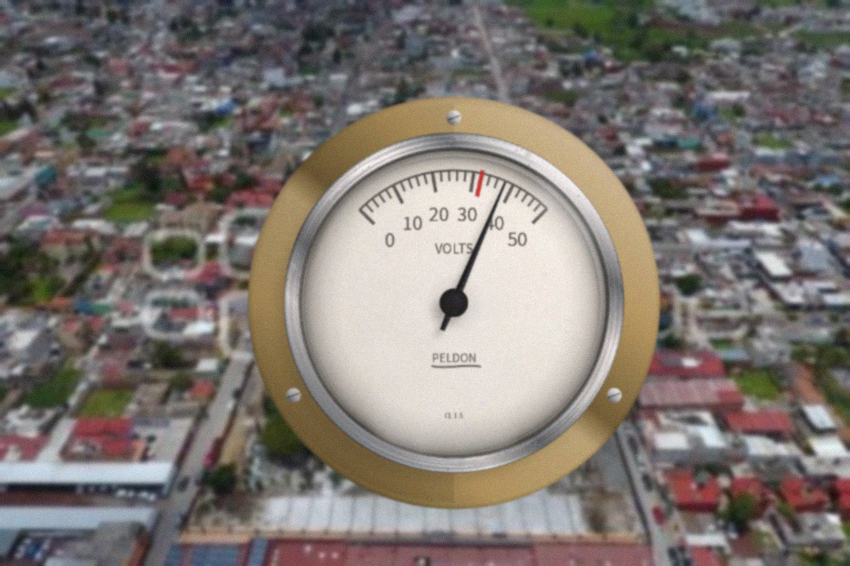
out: V 38
